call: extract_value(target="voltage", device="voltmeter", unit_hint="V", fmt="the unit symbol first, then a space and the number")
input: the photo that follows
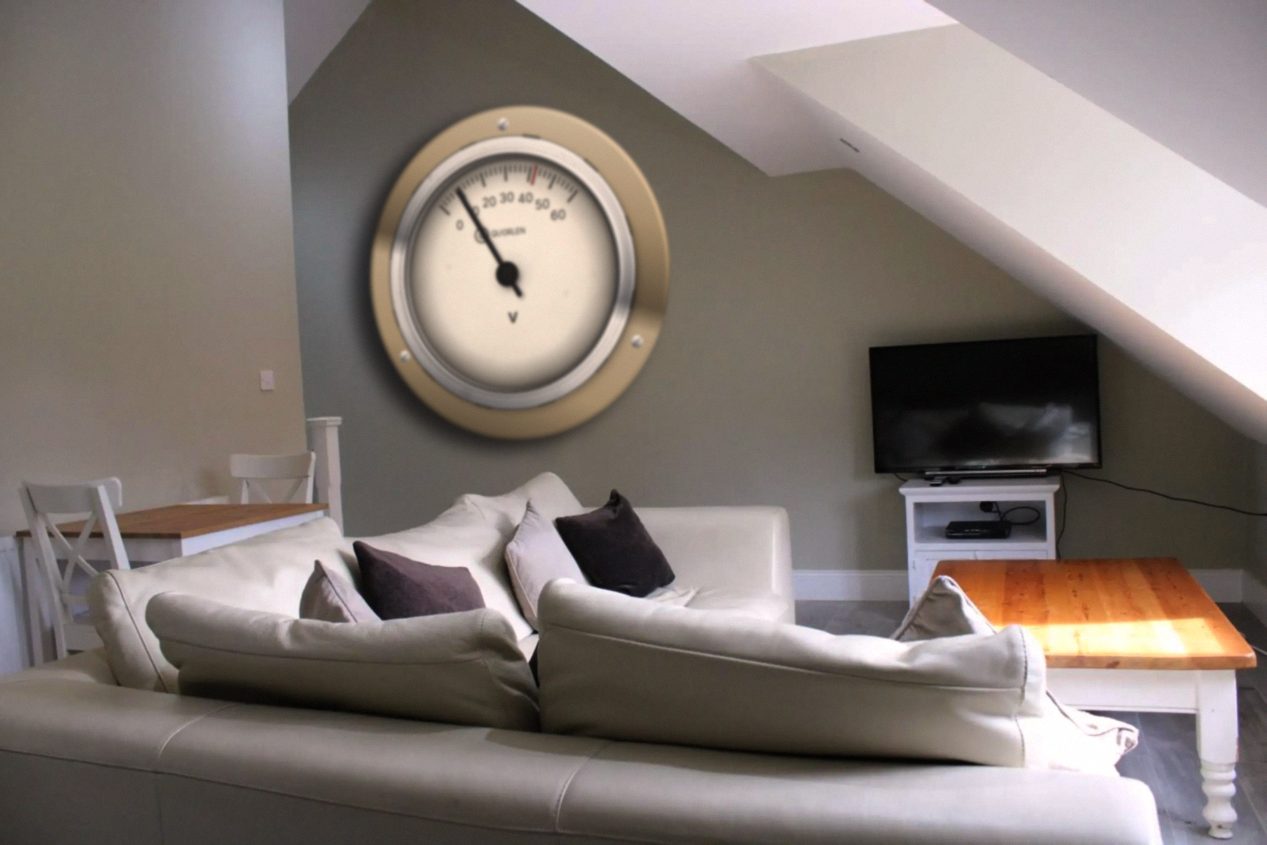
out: V 10
